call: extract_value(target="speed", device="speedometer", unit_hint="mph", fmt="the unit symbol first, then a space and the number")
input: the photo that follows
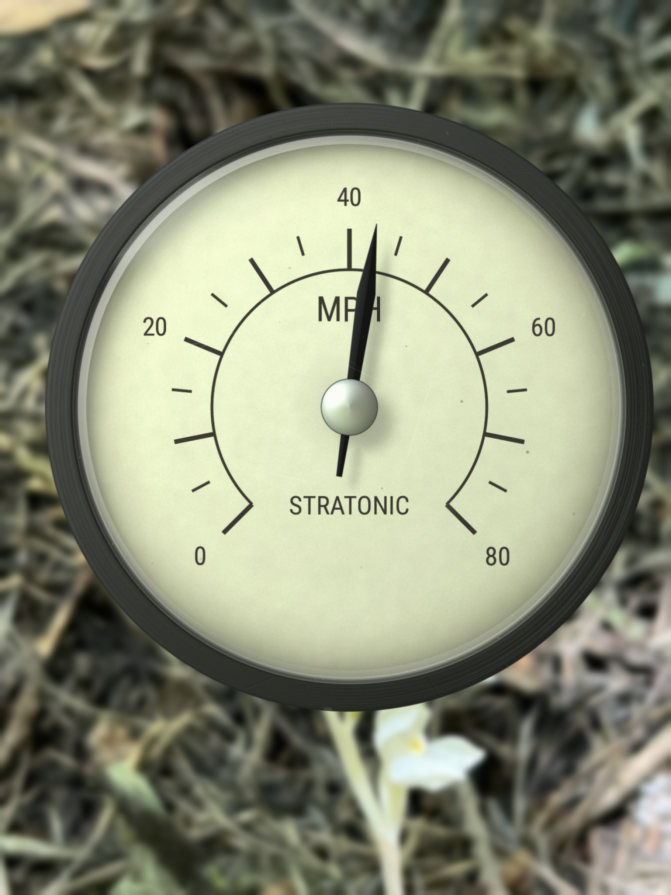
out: mph 42.5
